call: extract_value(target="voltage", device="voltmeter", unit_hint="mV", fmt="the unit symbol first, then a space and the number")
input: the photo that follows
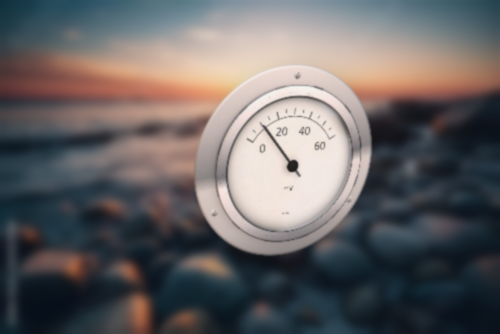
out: mV 10
